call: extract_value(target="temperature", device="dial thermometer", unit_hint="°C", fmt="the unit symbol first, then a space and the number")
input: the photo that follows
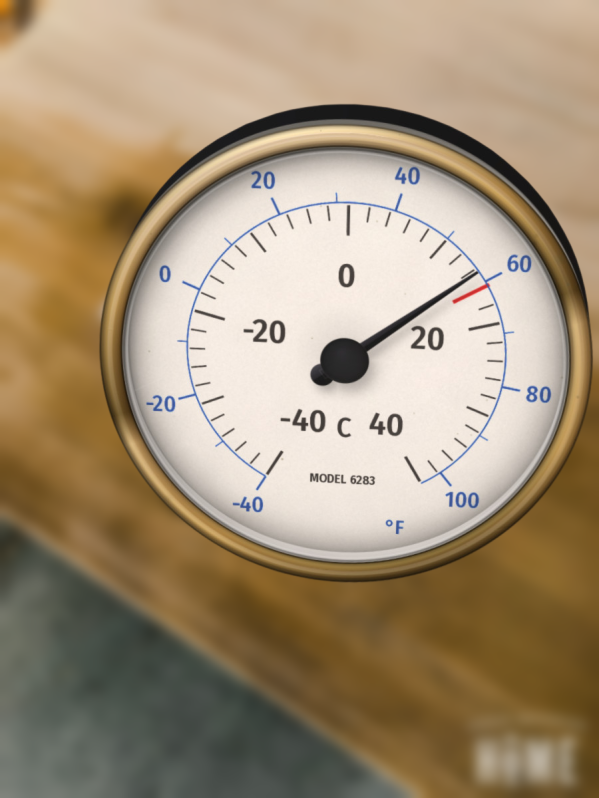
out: °C 14
